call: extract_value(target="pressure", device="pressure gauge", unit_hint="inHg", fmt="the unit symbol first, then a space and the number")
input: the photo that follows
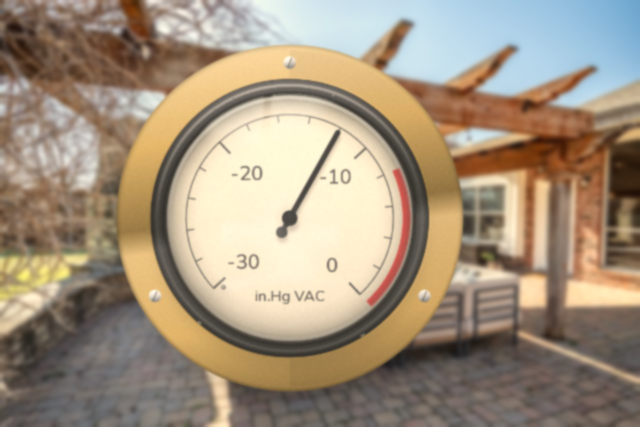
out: inHg -12
